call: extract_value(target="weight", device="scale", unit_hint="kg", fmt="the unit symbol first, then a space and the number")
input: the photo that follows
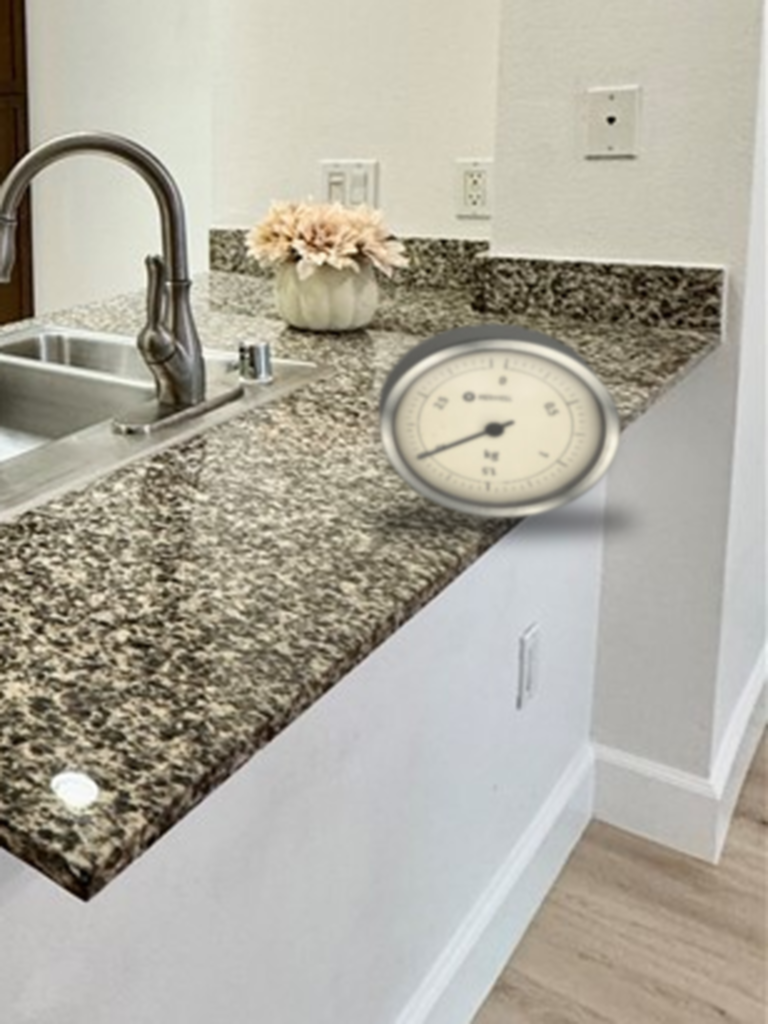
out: kg 2
